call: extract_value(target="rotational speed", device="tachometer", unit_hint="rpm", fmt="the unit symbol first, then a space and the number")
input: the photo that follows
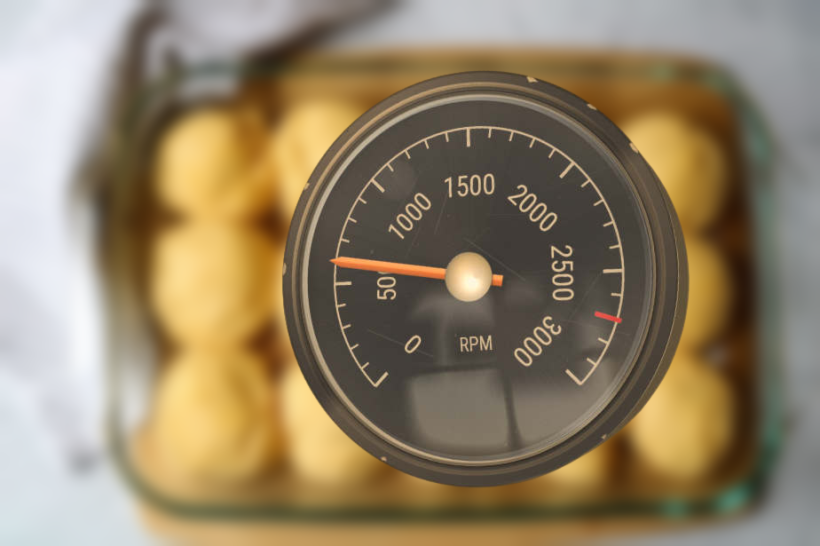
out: rpm 600
